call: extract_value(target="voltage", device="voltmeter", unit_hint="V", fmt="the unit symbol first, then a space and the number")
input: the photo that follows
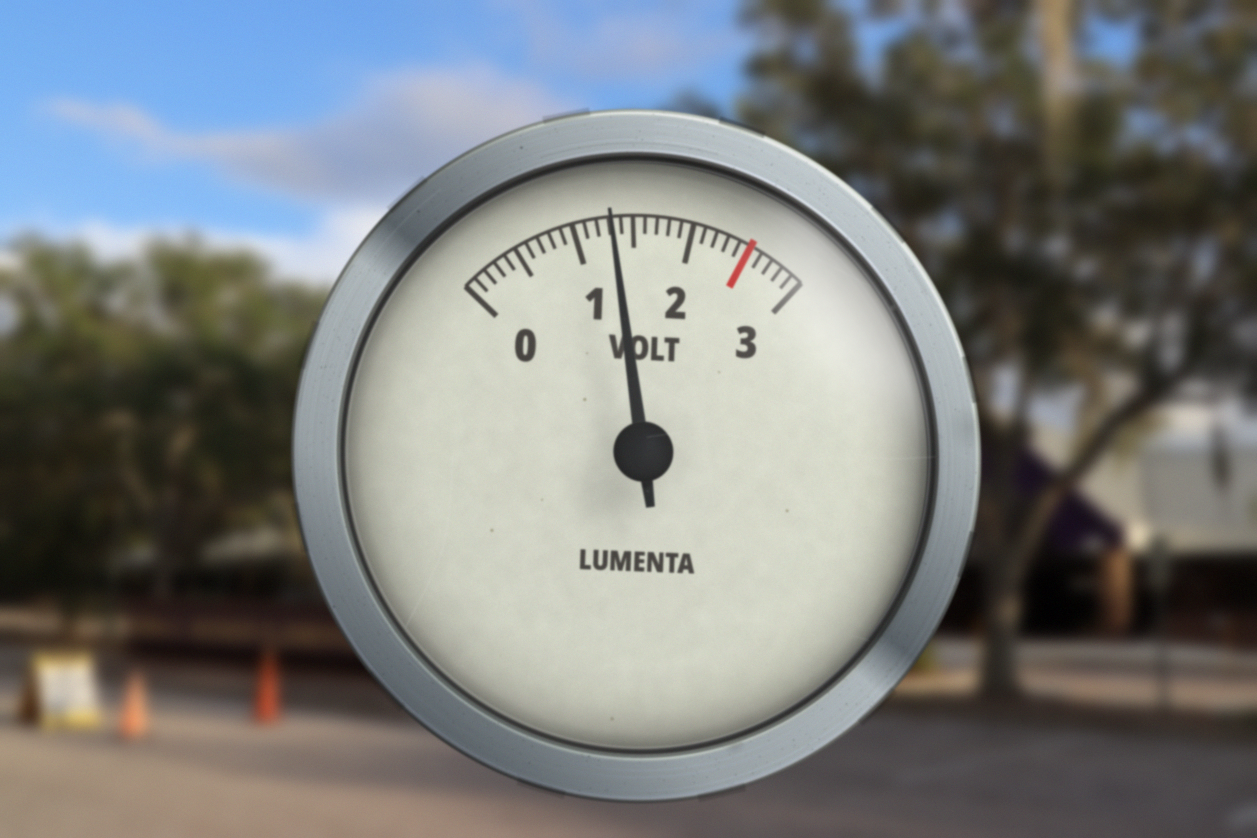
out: V 1.3
